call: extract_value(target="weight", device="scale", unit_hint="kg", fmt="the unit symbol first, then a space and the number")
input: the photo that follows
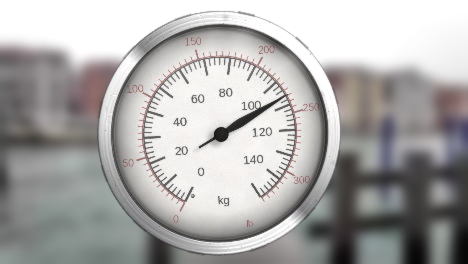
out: kg 106
